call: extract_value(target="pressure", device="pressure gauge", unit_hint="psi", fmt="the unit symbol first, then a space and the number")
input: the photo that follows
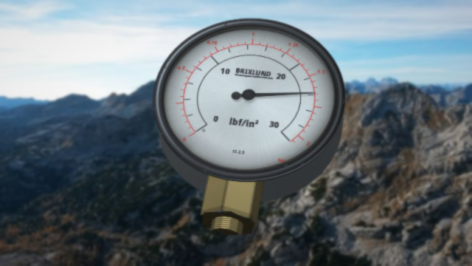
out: psi 24
